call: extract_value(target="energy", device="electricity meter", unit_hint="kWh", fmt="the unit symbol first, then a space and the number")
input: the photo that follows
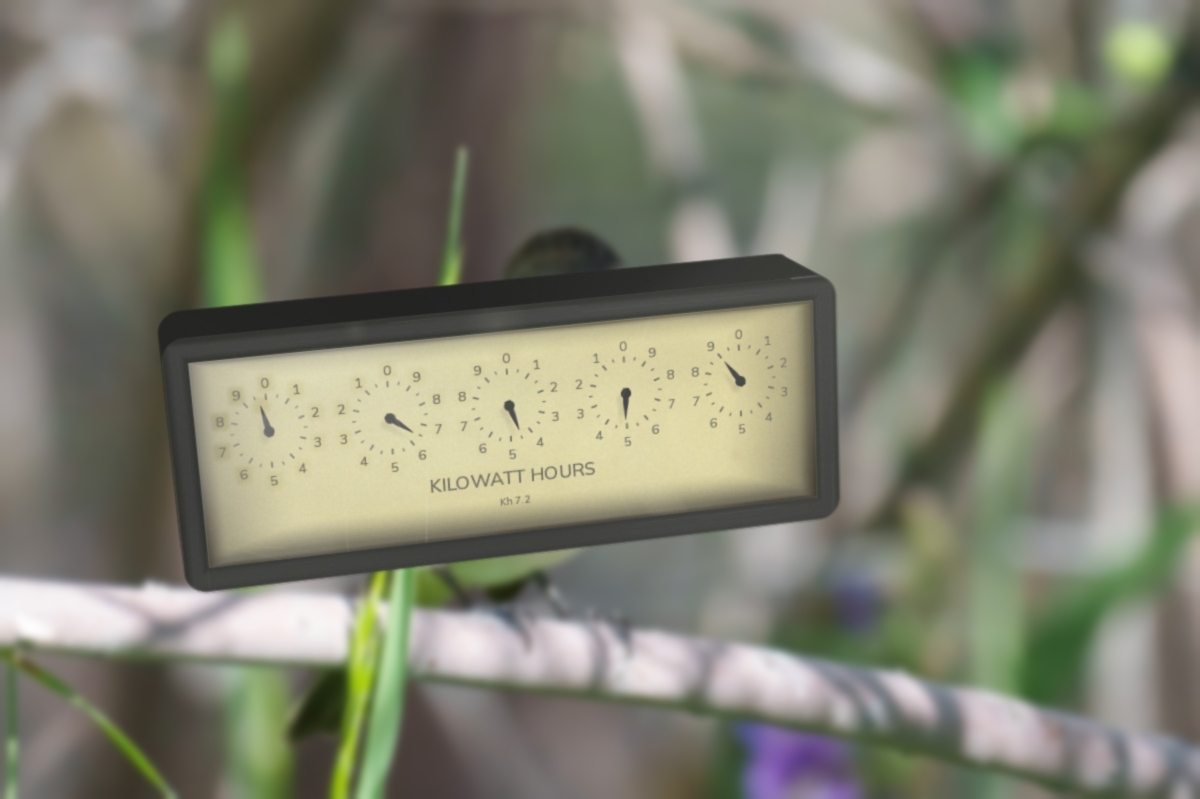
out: kWh 96449
